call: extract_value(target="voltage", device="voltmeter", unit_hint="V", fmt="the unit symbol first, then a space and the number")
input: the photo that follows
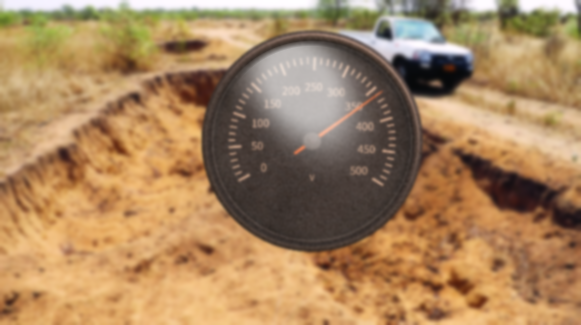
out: V 360
